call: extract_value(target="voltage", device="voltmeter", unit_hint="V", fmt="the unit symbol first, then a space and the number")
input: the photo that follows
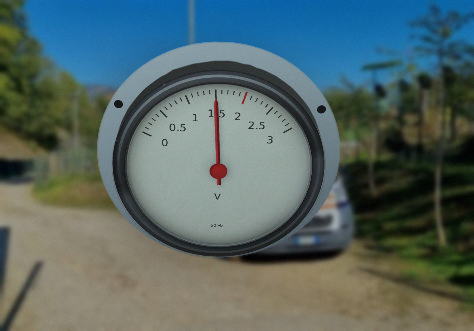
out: V 1.5
